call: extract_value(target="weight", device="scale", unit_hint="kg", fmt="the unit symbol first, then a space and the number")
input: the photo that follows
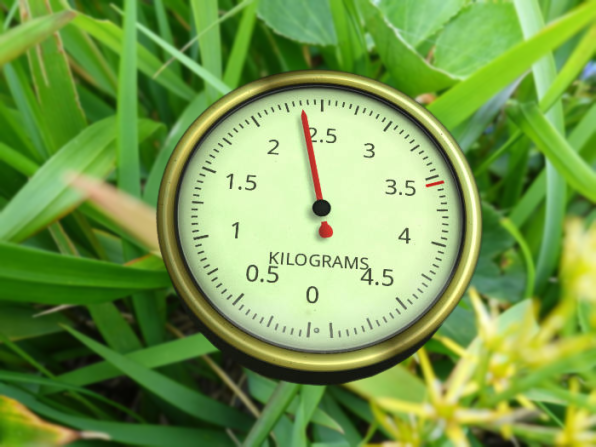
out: kg 2.35
